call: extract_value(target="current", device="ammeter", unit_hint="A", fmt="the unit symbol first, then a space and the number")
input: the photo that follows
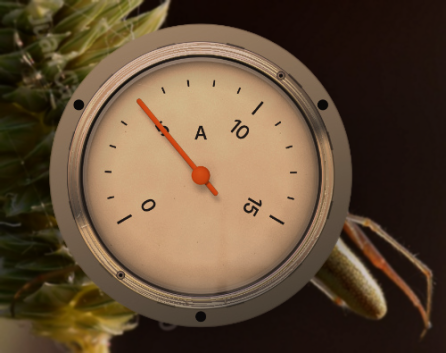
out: A 5
